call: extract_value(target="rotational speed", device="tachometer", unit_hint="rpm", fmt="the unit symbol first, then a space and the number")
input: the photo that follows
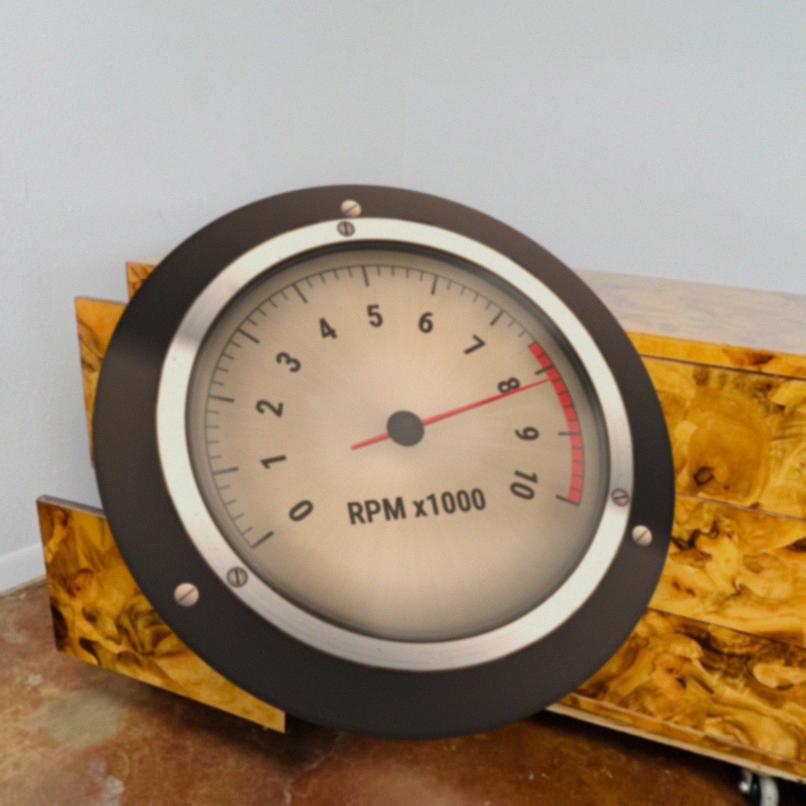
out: rpm 8200
